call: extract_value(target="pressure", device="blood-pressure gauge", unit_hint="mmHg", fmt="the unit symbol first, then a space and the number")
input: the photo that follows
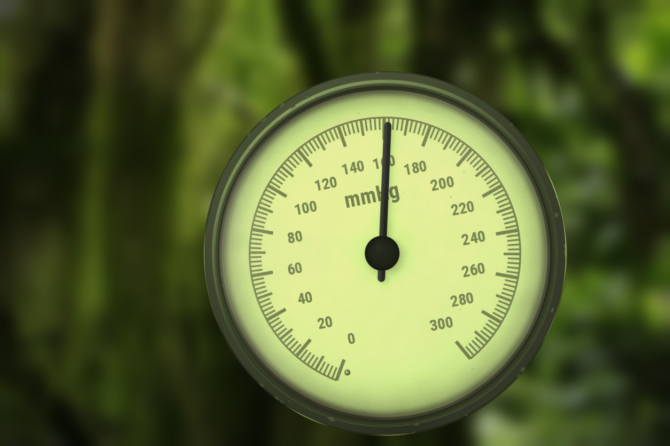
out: mmHg 162
